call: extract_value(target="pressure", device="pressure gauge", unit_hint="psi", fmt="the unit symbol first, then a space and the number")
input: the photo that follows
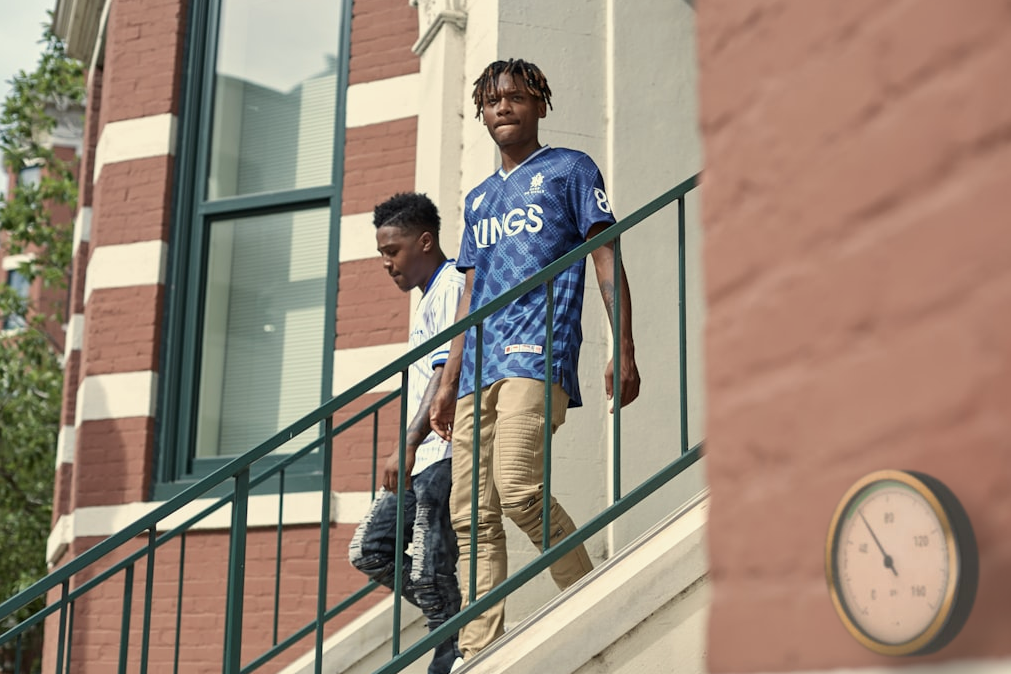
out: psi 60
